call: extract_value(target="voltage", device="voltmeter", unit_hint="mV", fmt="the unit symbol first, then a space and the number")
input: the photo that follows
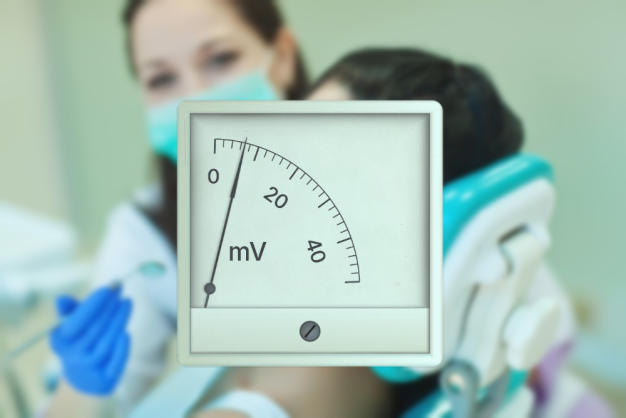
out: mV 7
